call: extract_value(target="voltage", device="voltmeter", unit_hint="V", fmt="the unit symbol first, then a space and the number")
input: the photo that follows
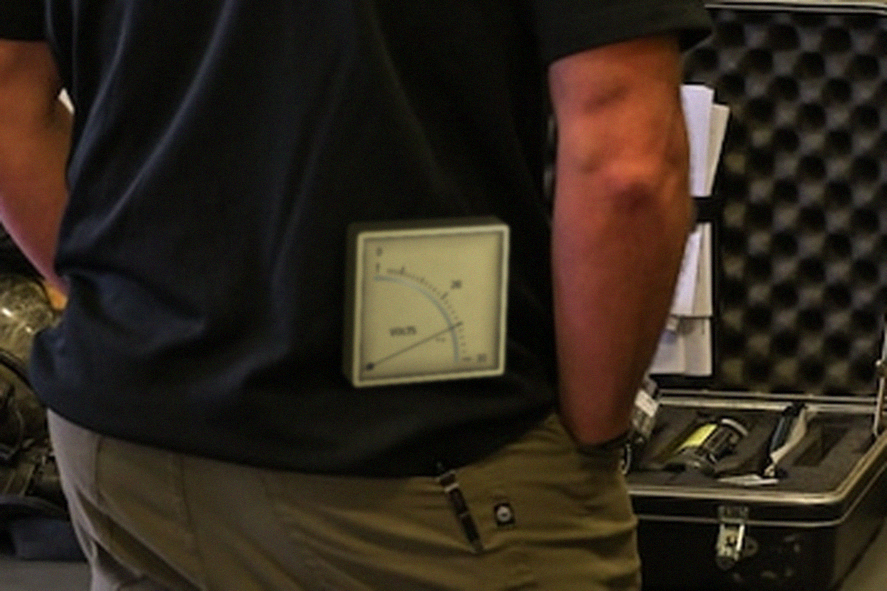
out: V 25
